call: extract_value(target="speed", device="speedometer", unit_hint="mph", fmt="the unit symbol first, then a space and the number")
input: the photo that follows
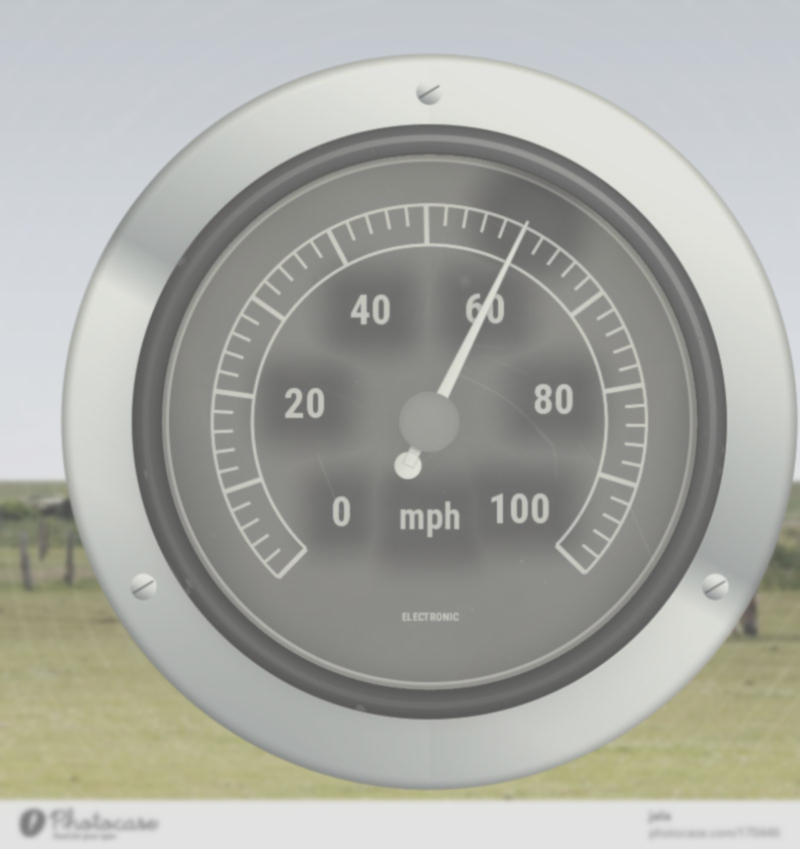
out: mph 60
